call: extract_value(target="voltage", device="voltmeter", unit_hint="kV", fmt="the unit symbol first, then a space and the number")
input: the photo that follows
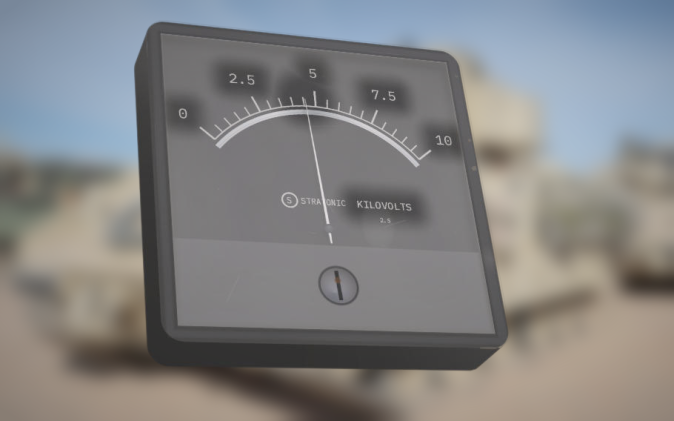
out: kV 4.5
